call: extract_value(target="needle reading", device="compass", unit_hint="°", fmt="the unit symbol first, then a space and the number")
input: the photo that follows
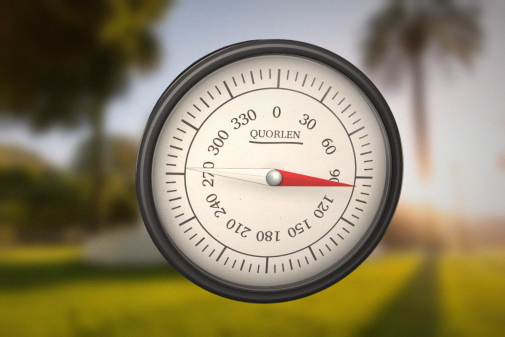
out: ° 95
